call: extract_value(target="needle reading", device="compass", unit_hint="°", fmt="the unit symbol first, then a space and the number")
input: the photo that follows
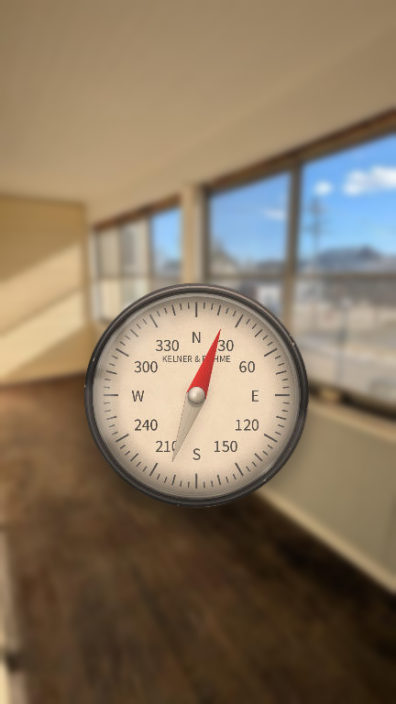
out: ° 20
